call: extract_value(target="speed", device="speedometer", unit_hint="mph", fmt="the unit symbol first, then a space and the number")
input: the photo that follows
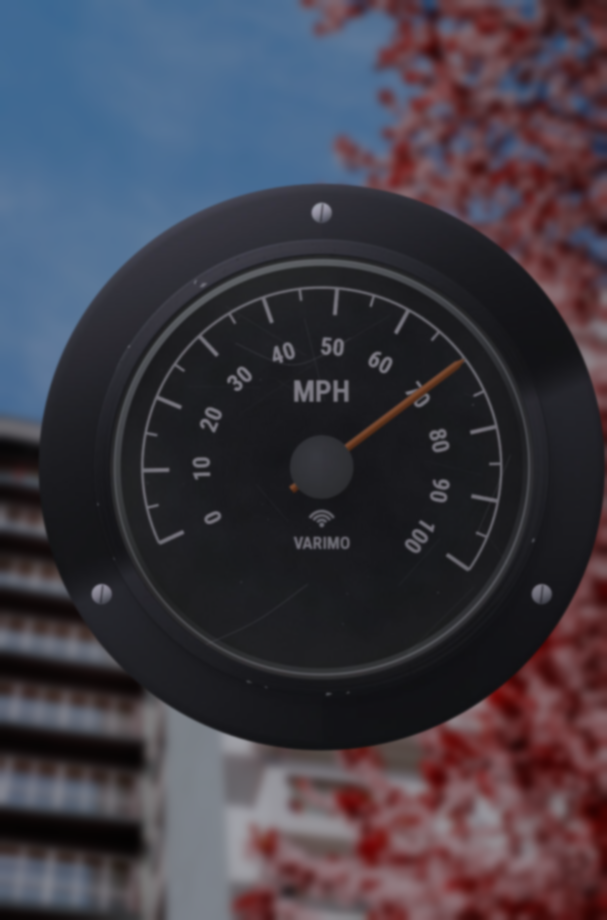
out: mph 70
